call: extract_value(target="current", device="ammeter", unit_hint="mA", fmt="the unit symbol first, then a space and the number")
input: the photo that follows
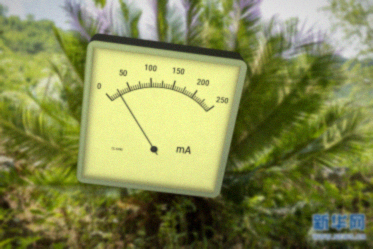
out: mA 25
